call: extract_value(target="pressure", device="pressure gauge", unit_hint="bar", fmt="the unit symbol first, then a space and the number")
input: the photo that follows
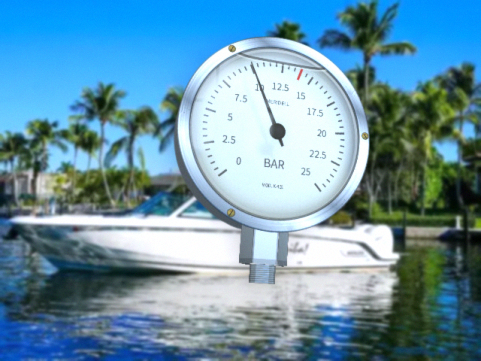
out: bar 10
